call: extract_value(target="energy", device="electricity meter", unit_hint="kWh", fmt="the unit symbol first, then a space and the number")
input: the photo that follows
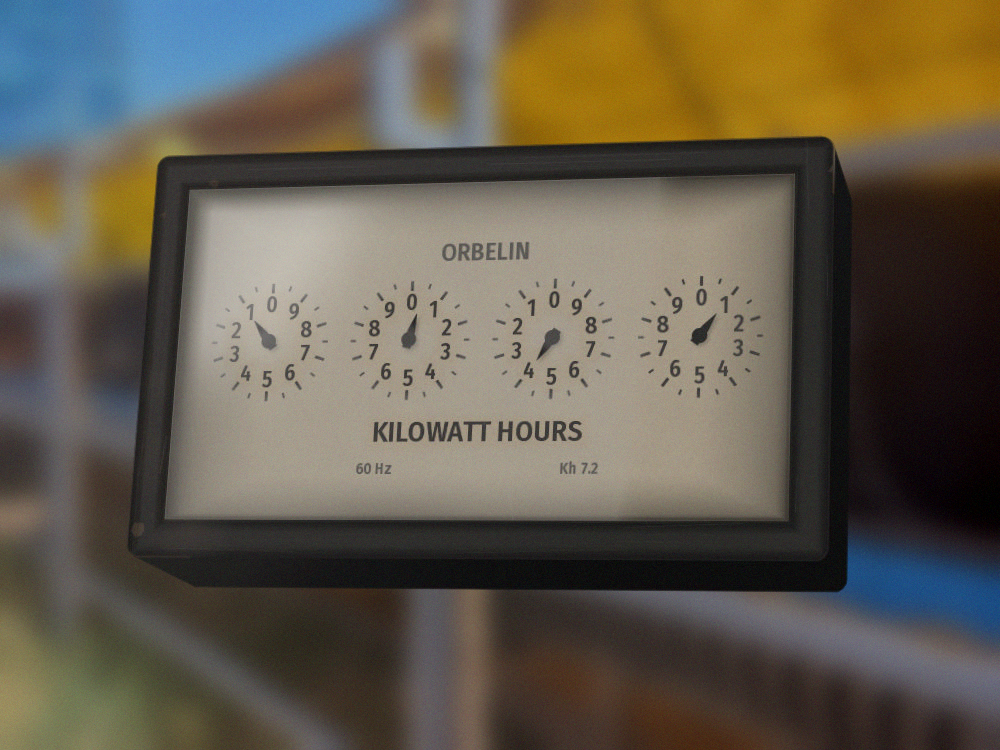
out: kWh 1041
